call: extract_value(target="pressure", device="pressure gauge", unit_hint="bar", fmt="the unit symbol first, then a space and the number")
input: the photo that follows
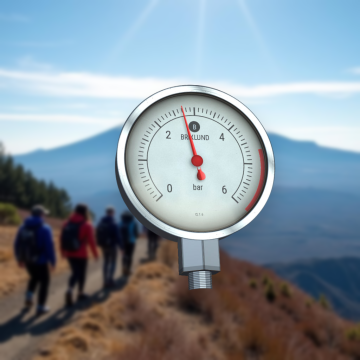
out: bar 2.7
